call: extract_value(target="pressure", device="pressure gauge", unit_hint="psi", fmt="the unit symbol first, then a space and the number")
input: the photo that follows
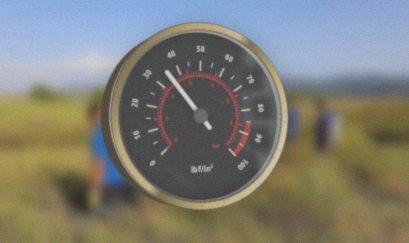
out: psi 35
